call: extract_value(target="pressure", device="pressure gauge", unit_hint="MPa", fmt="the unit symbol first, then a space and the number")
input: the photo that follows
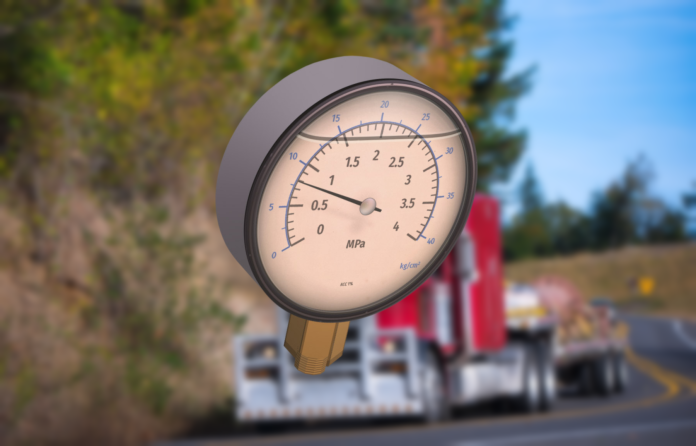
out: MPa 0.8
